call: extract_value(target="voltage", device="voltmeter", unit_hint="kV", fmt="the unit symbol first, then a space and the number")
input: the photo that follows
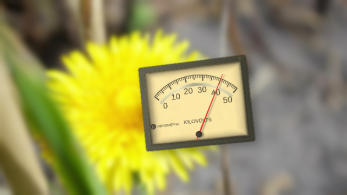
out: kV 40
